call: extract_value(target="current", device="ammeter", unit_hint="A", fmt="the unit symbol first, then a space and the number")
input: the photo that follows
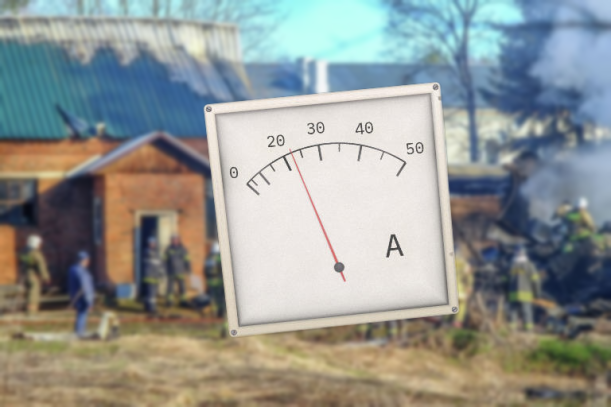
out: A 22.5
